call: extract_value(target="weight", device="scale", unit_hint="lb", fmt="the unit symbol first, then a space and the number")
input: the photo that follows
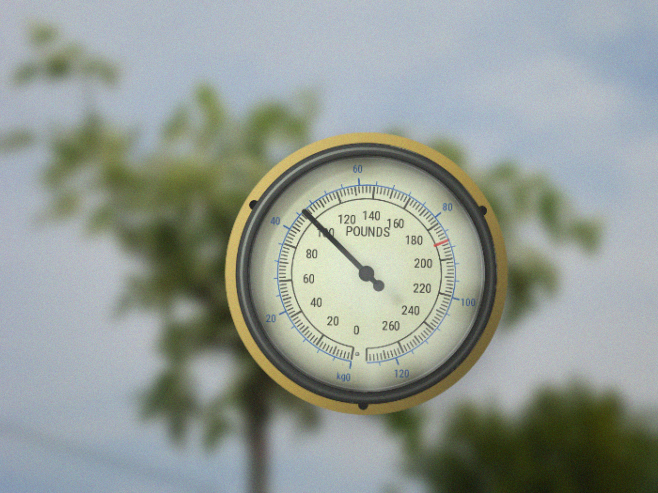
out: lb 100
